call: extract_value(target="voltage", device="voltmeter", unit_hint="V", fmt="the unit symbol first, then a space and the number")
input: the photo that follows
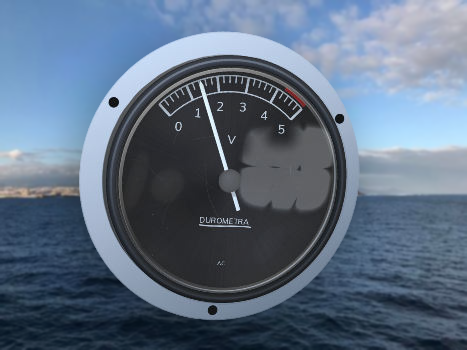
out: V 1.4
